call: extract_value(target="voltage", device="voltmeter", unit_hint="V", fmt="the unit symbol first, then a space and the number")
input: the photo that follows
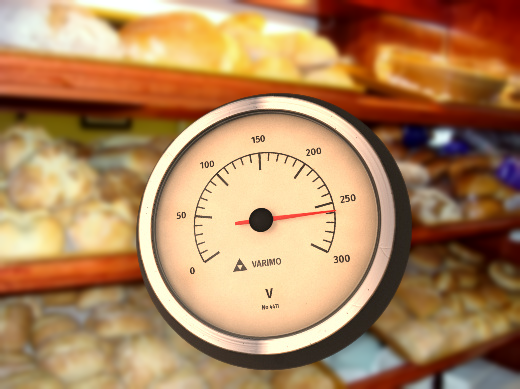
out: V 260
